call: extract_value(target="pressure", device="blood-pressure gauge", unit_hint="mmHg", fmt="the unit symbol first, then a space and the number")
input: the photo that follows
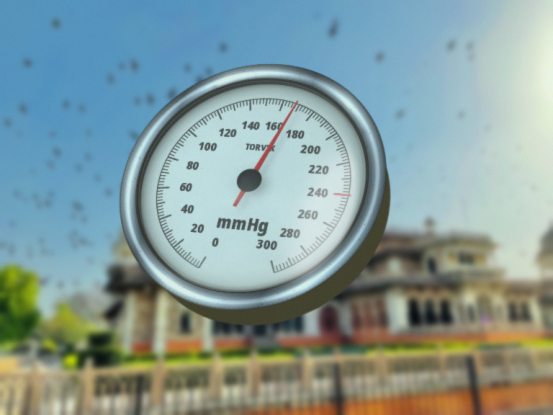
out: mmHg 170
